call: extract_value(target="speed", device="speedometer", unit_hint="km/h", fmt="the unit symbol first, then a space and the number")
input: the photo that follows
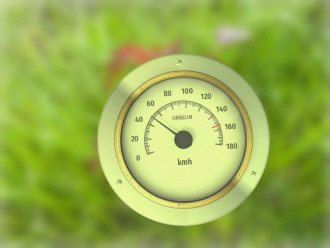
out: km/h 50
